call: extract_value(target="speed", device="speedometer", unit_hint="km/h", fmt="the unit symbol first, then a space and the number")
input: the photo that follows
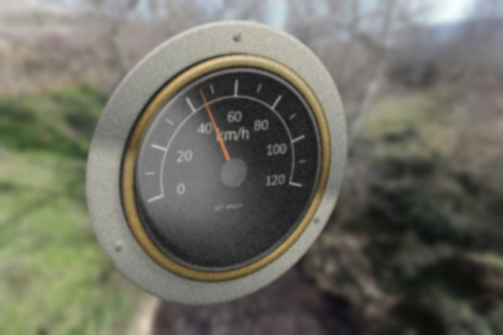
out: km/h 45
